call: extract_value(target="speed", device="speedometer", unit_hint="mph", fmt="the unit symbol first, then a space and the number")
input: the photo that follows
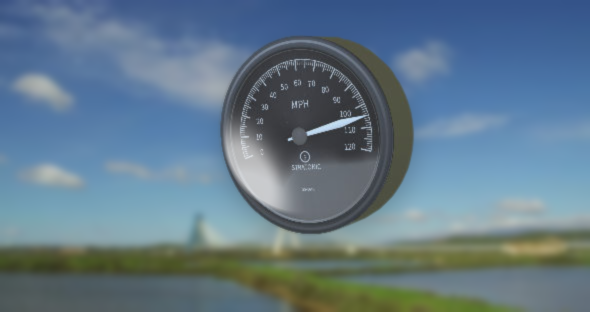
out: mph 105
